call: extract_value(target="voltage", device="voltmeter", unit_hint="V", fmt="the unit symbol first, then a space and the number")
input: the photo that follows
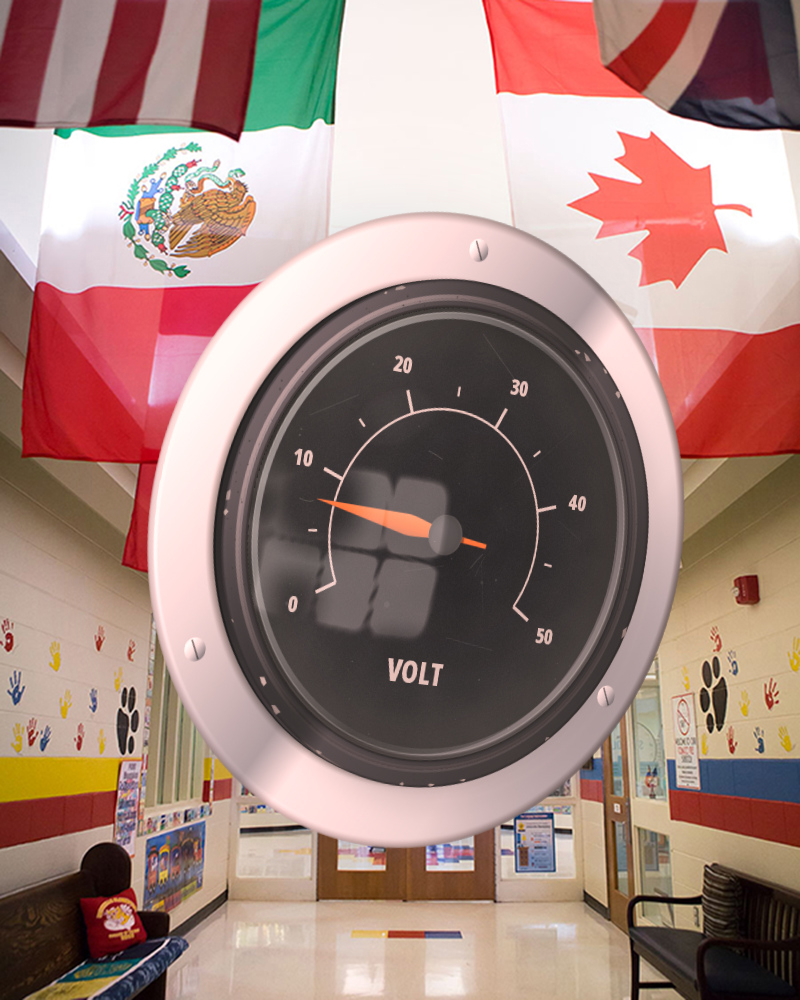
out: V 7.5
